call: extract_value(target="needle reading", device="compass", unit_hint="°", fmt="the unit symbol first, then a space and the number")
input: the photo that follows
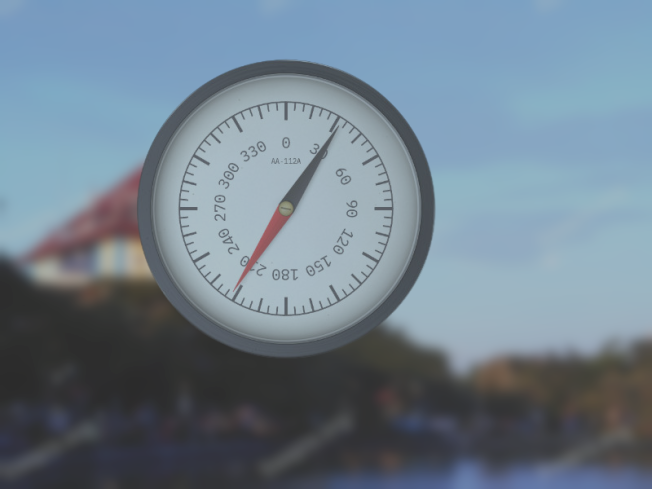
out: ° 212.5
